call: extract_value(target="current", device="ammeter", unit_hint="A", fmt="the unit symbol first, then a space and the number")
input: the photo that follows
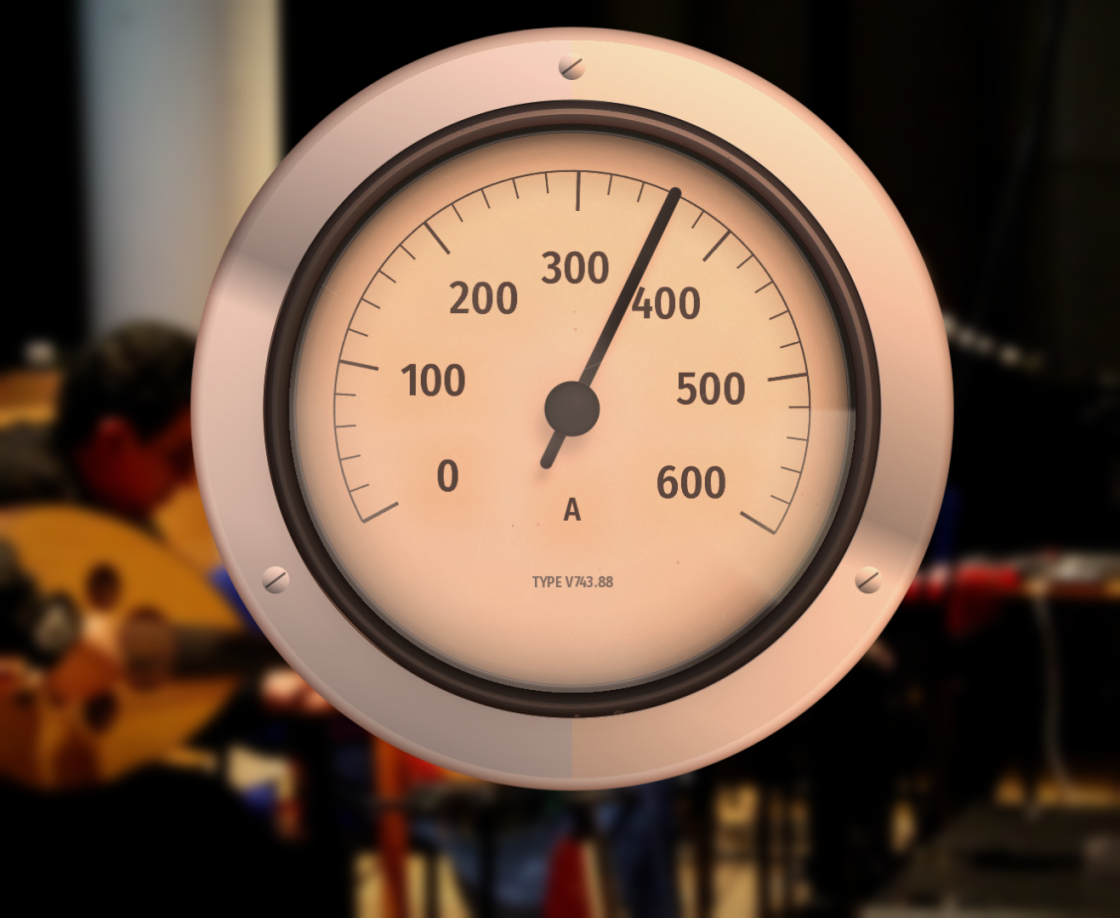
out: A 360
